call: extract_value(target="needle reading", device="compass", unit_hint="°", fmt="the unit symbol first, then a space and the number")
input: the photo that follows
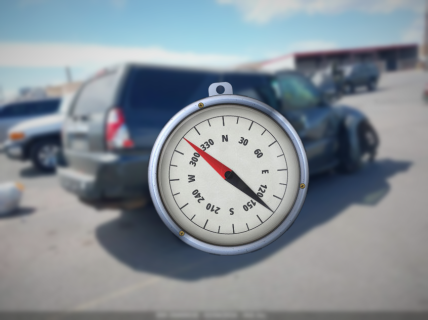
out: ° 315
